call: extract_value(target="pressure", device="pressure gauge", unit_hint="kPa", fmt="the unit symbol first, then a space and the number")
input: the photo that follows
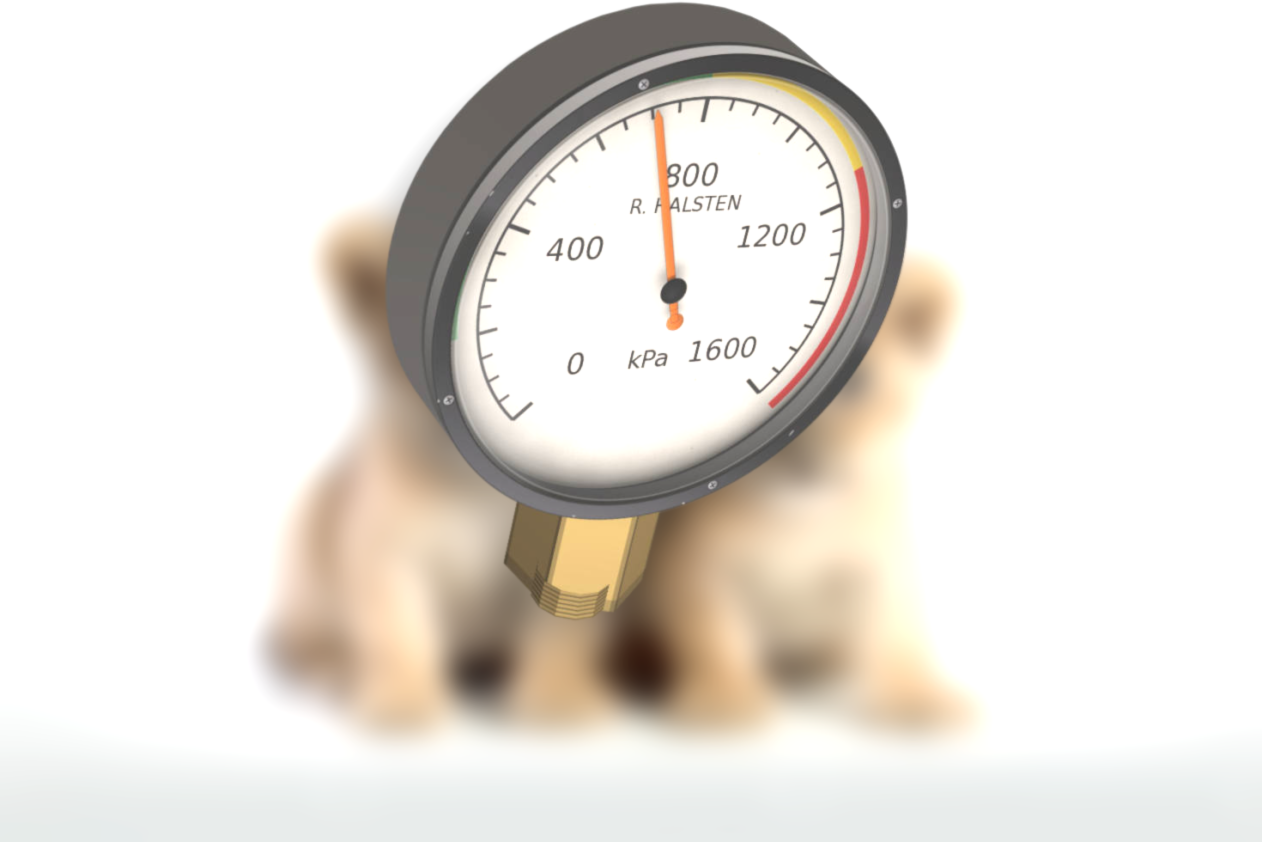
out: kPa 700
